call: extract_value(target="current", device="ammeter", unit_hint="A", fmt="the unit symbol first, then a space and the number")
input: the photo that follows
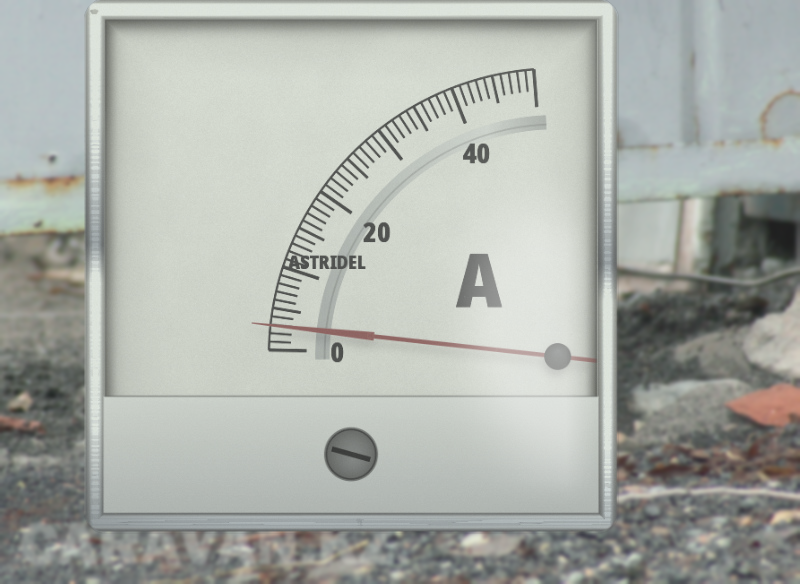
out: A 3
